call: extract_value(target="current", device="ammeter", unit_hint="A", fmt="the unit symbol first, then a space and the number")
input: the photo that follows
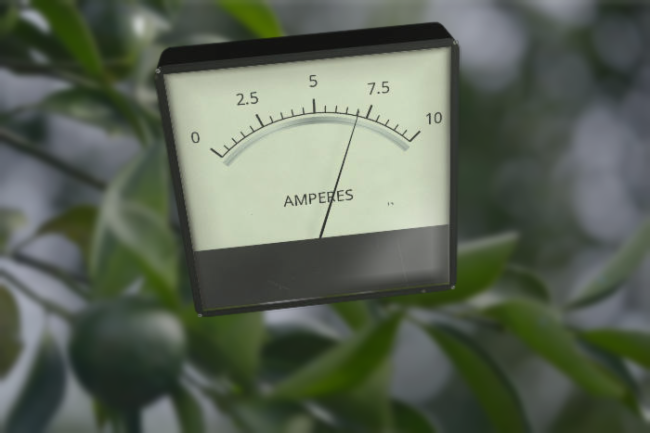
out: A 7
